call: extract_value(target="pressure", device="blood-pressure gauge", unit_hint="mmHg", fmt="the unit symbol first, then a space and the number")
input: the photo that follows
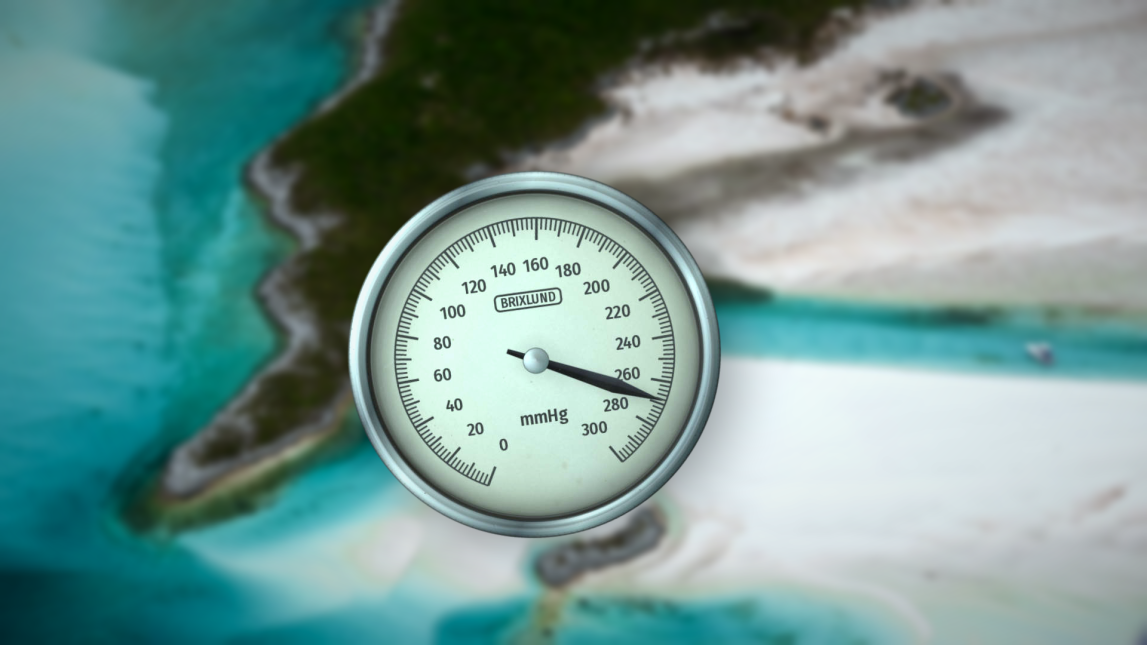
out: mmHg 268
